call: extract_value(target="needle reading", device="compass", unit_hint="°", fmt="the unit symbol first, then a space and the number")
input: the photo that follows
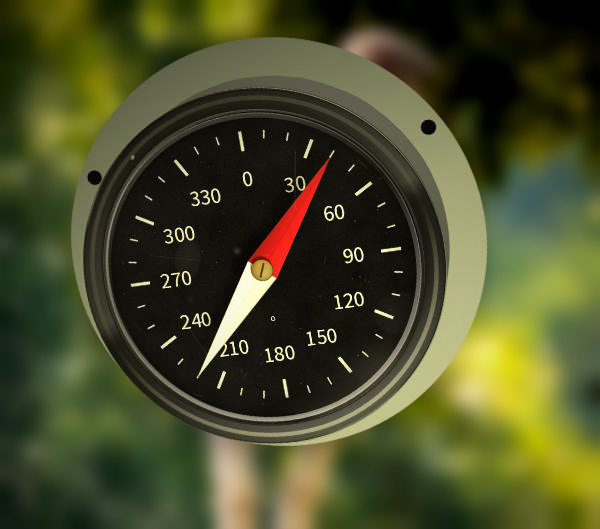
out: ° 40
